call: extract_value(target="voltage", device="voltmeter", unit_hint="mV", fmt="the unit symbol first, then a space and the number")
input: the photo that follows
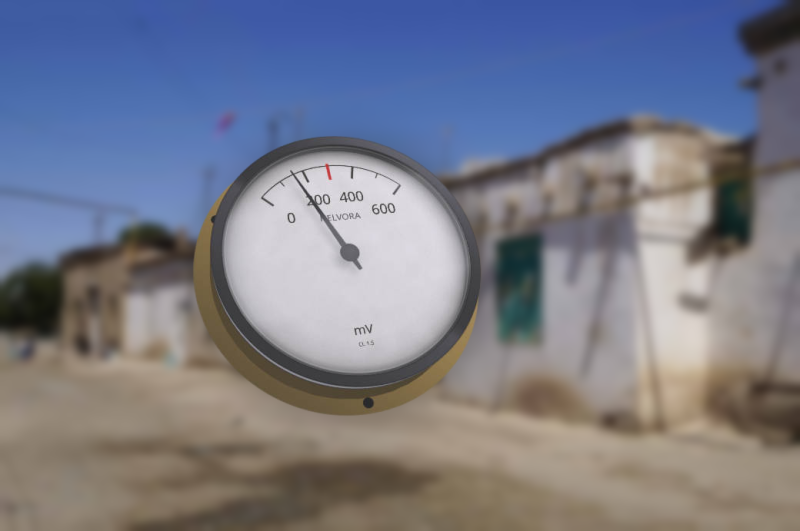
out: mV 150
